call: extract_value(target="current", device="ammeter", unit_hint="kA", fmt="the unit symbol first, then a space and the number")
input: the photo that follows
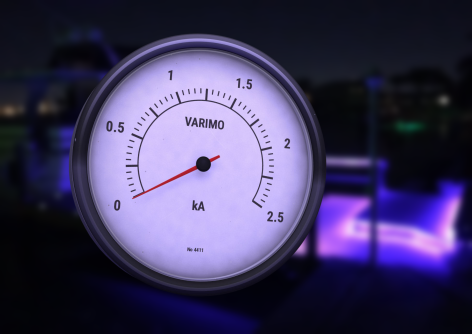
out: kA 0
